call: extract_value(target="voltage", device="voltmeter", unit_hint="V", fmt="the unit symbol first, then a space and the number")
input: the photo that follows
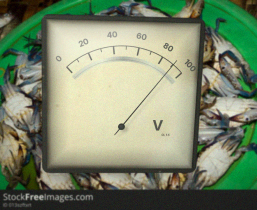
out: V 90
